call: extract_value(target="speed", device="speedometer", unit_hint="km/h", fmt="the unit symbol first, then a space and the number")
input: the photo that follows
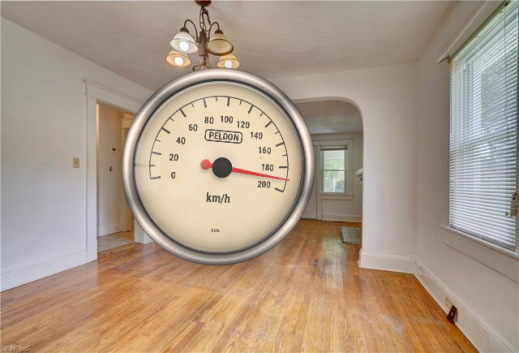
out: km/h 190
